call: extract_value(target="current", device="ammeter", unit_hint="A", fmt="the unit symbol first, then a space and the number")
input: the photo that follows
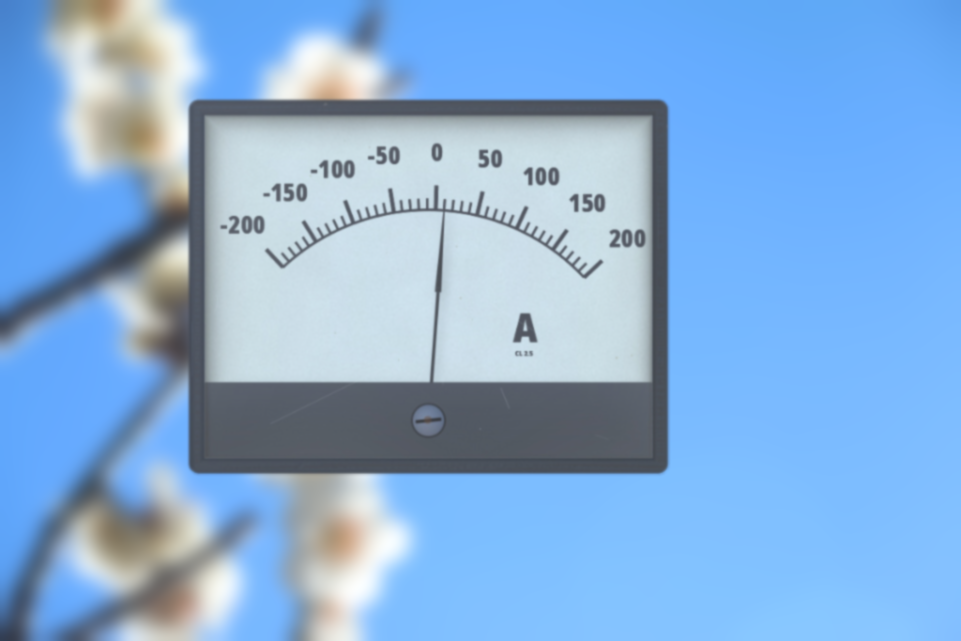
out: A 10
